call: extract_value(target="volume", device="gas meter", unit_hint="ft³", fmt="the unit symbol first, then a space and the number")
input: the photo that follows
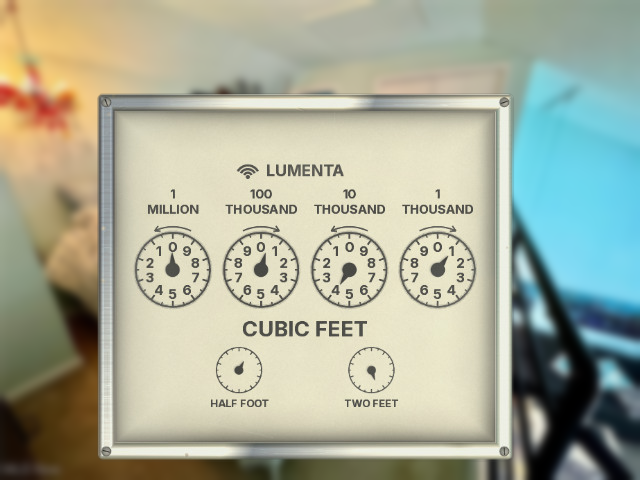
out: ft³ 4100
